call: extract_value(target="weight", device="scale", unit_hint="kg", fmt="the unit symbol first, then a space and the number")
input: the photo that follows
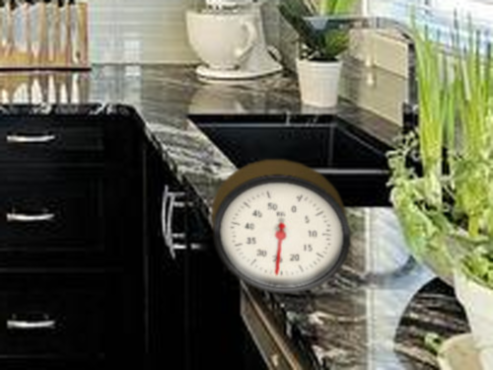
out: kg 25
